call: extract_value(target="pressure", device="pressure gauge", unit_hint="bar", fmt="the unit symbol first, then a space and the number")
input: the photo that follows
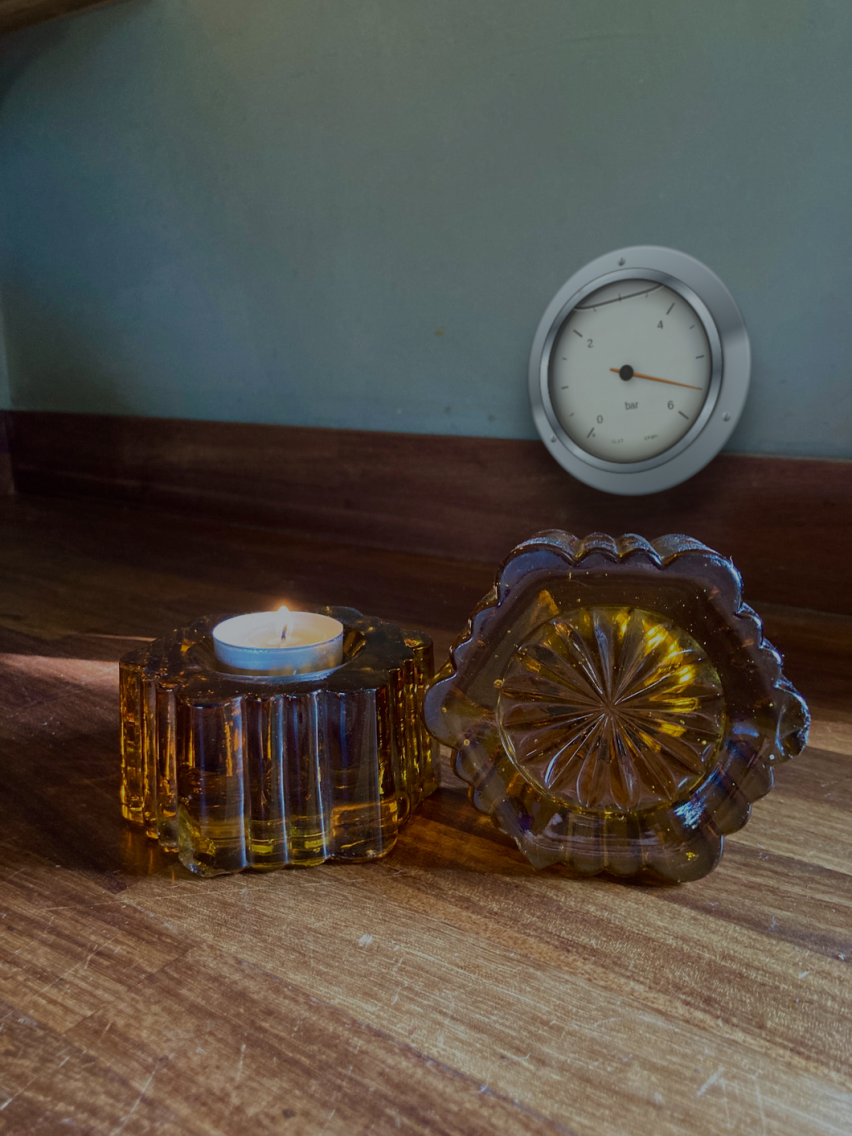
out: bar 5.5
